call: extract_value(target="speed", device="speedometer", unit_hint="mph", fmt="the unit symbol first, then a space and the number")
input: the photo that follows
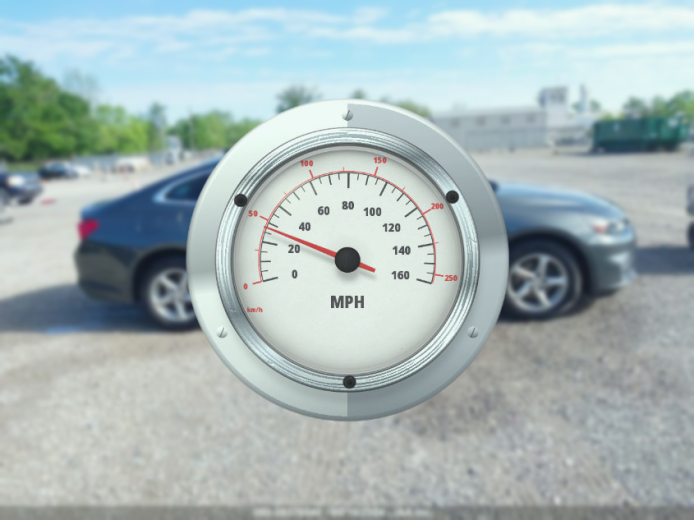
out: mph 27.5
